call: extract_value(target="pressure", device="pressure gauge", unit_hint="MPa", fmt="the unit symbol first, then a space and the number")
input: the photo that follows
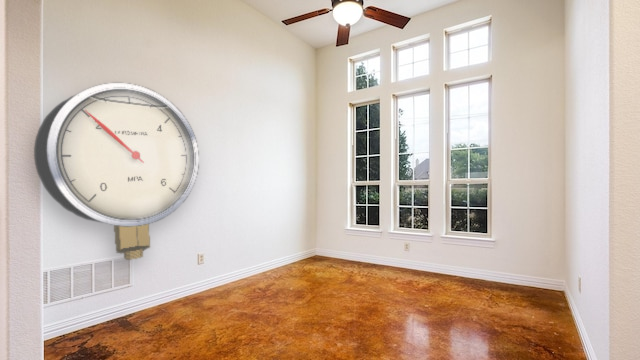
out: MPa 2
